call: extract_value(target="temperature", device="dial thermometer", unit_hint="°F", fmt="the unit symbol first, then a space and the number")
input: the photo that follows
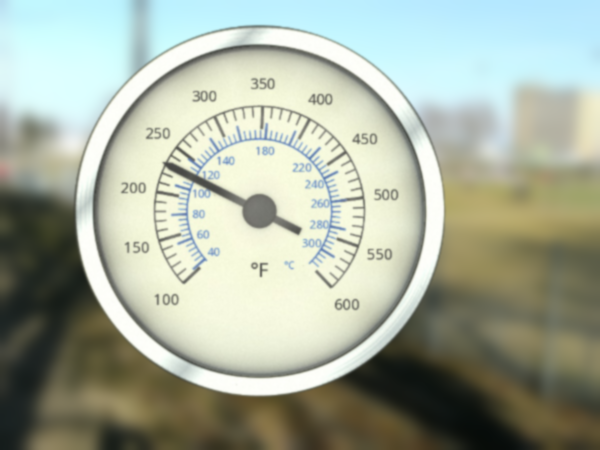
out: °F 230
